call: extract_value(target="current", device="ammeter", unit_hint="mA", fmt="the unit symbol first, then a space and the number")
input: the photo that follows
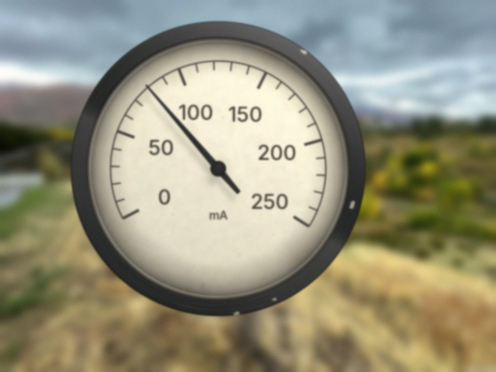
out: mA 80
